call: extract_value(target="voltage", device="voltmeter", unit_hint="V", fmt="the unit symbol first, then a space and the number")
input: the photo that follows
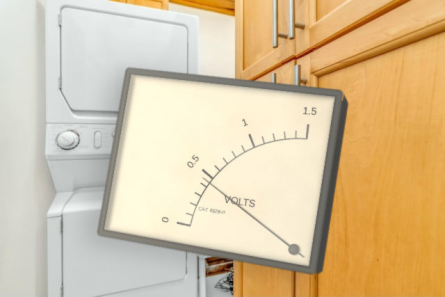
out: V 0.45
